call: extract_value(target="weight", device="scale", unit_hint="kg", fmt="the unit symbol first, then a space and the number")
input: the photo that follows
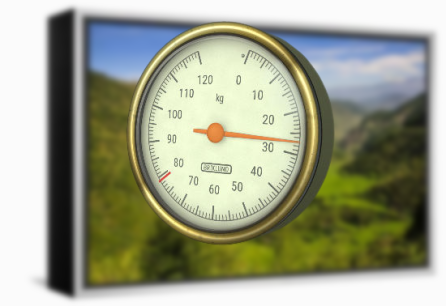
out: kg 27
